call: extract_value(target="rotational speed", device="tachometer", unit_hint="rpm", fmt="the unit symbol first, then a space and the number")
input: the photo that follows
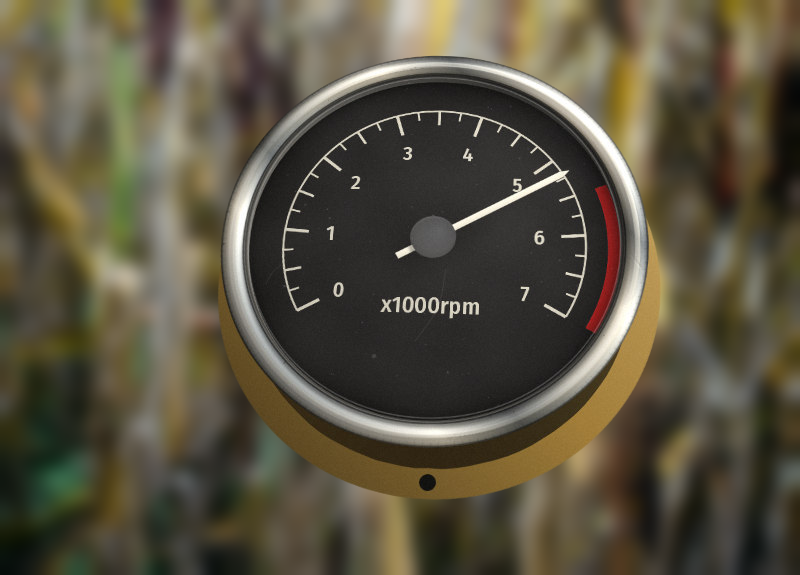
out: rpm 5250
